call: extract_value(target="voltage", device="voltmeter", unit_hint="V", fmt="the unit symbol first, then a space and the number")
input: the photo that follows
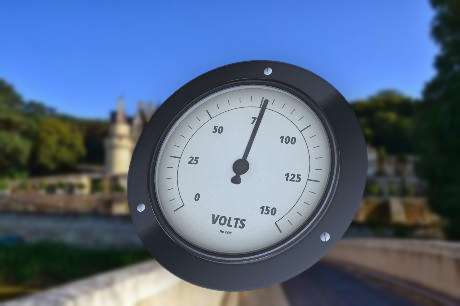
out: V 77.5
